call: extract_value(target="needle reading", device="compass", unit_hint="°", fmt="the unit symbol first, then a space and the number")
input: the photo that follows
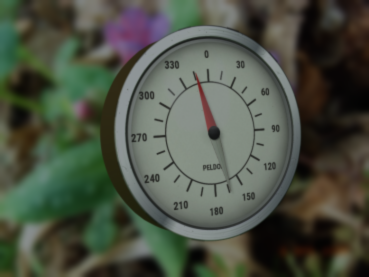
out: ° 345
